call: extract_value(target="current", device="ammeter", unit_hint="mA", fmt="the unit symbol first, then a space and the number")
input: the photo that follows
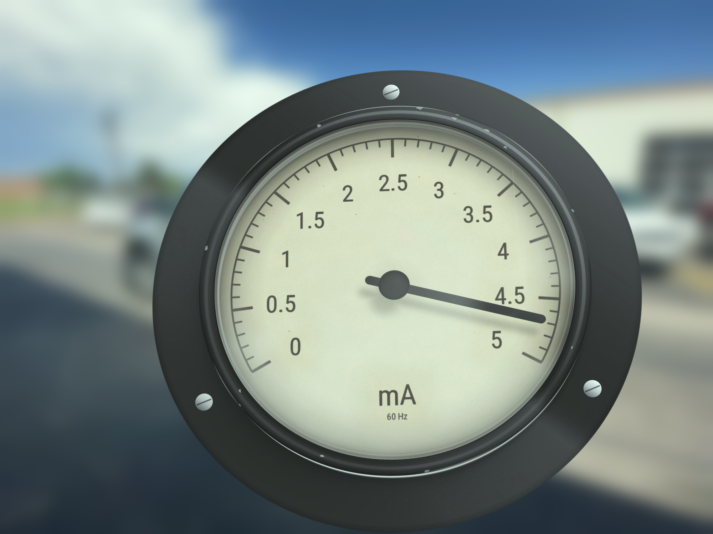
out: mA 4.7
